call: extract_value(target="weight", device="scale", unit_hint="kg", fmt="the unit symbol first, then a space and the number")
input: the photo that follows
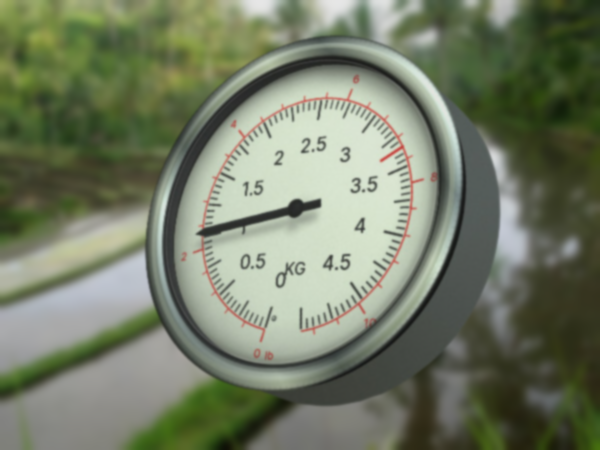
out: kg 1
